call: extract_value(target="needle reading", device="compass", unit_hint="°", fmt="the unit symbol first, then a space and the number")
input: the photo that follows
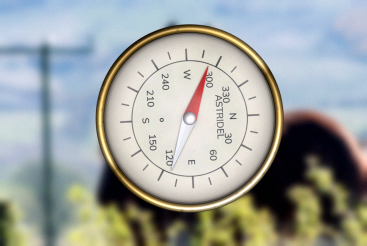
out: ° 292.5
